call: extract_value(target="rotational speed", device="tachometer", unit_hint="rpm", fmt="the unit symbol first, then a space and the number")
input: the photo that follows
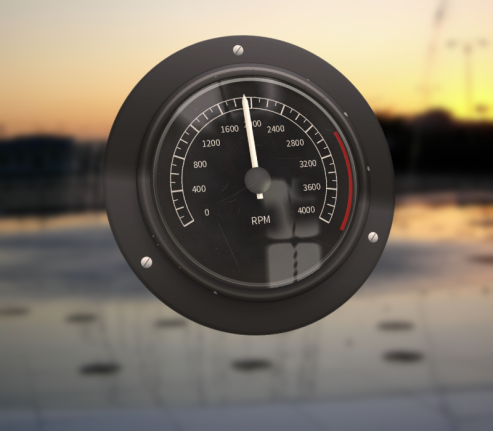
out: rpm 1900
